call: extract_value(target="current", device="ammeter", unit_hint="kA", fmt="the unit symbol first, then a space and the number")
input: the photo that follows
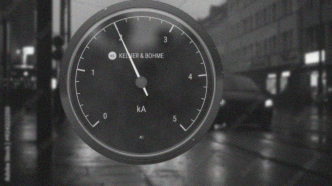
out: kA 2
